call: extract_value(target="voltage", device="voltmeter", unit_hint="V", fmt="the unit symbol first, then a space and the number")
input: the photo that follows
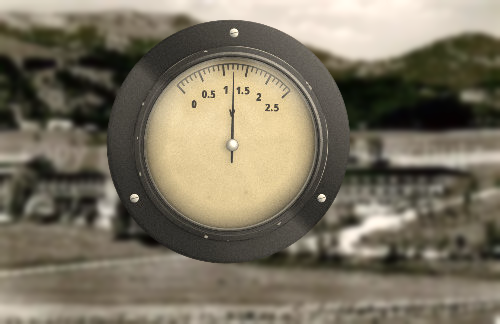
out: V 1.2
